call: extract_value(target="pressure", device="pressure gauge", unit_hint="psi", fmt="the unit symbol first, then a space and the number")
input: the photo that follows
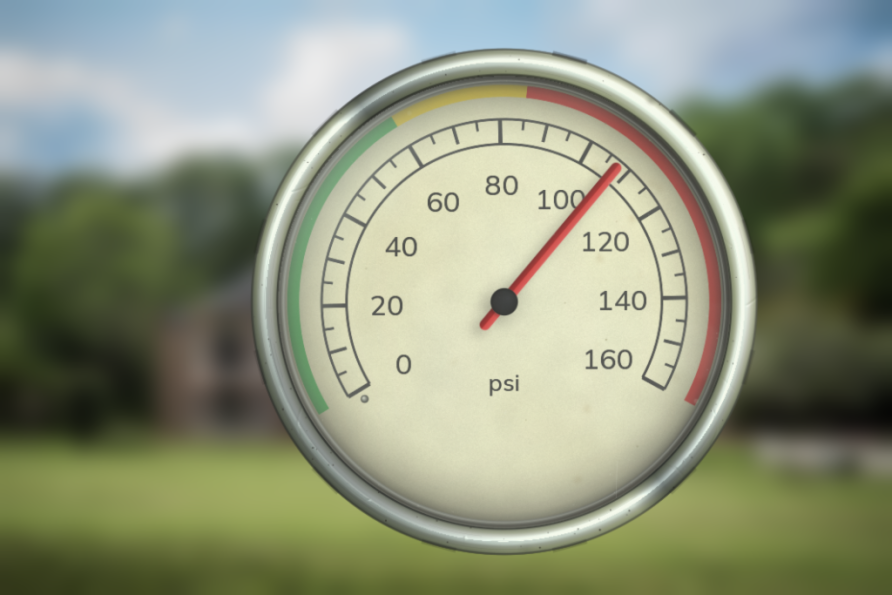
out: psi 107.5
